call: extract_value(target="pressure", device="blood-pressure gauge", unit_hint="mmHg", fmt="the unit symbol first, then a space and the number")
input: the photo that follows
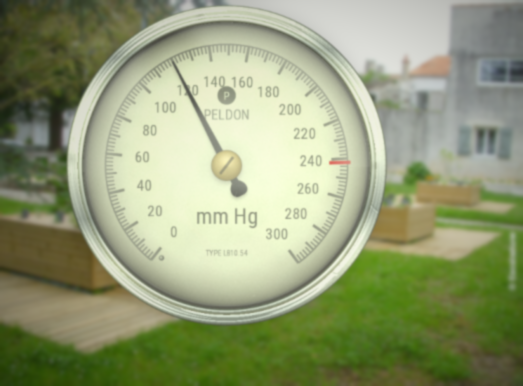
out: mmHg 120
